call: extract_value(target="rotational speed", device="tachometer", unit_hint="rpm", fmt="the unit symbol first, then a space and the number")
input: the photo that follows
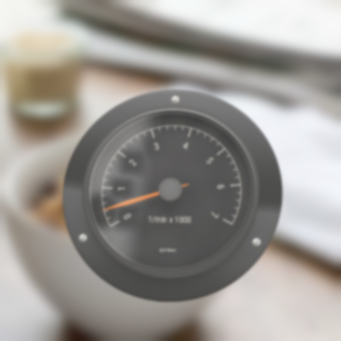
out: rpm 400
